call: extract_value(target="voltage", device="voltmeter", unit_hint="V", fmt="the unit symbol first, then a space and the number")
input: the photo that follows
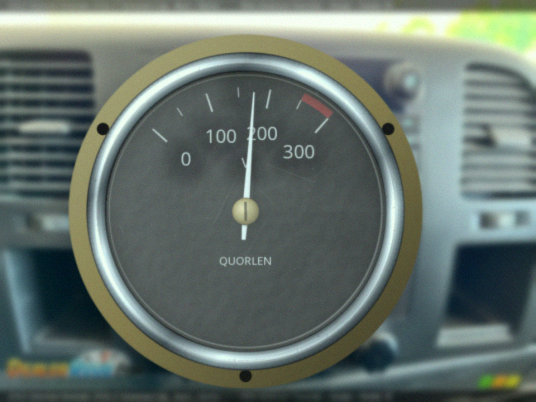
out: V 175
